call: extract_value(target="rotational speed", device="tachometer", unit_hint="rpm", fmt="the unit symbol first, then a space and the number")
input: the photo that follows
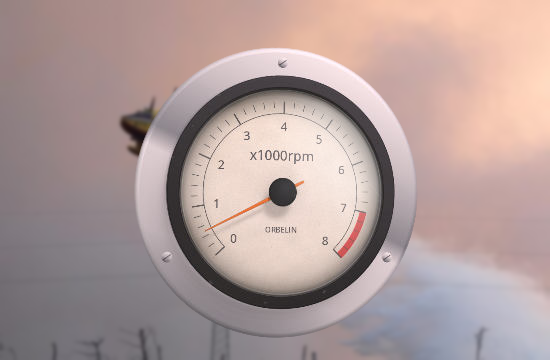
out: rpm 500
